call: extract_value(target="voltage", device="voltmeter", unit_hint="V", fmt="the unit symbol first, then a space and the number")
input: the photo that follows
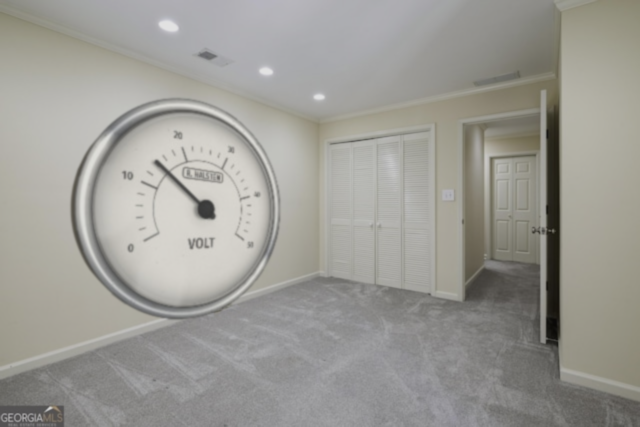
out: V 14
